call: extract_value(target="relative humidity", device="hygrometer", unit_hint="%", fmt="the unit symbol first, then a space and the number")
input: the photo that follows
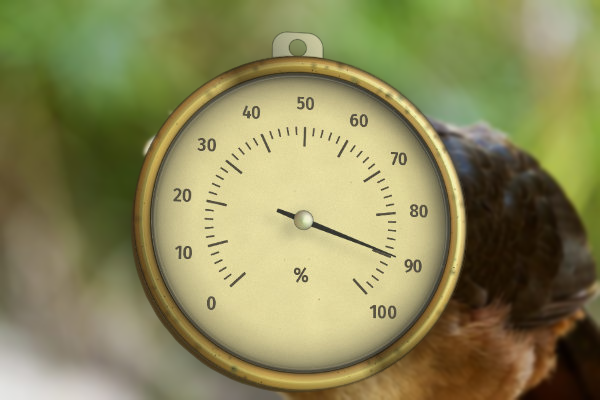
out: % 90
